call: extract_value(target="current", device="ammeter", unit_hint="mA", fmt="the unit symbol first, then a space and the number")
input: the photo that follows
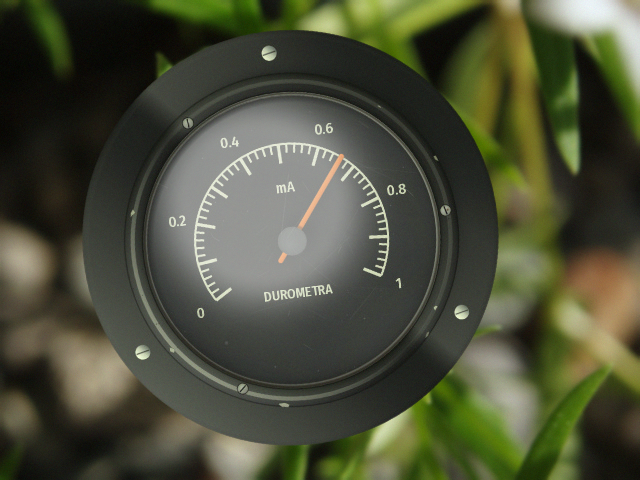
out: mA 0.66
